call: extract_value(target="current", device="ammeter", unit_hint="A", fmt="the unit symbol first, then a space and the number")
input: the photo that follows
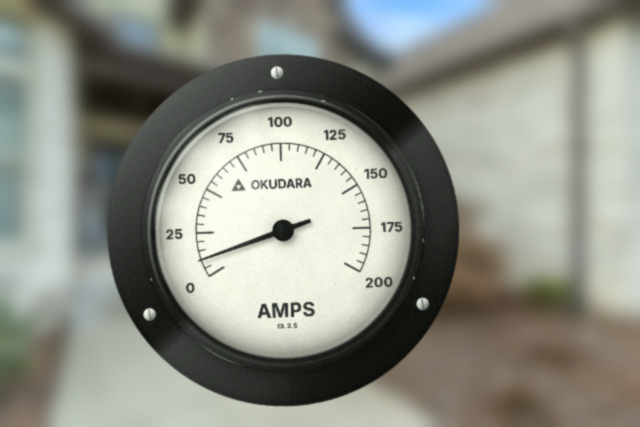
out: A 10
